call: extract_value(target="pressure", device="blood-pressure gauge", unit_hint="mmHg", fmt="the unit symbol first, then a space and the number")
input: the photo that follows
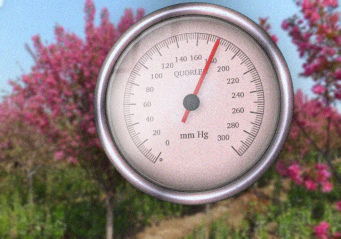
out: mmHg 180
